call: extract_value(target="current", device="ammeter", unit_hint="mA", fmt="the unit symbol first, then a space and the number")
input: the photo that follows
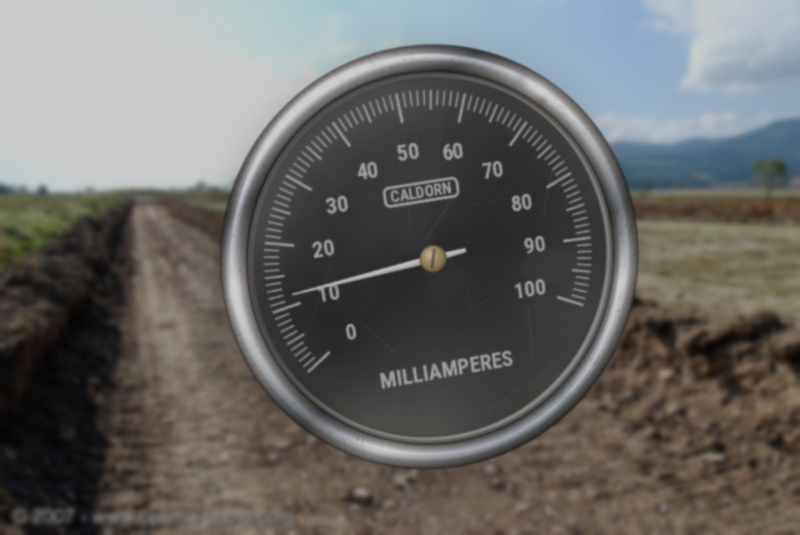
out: mA 12
